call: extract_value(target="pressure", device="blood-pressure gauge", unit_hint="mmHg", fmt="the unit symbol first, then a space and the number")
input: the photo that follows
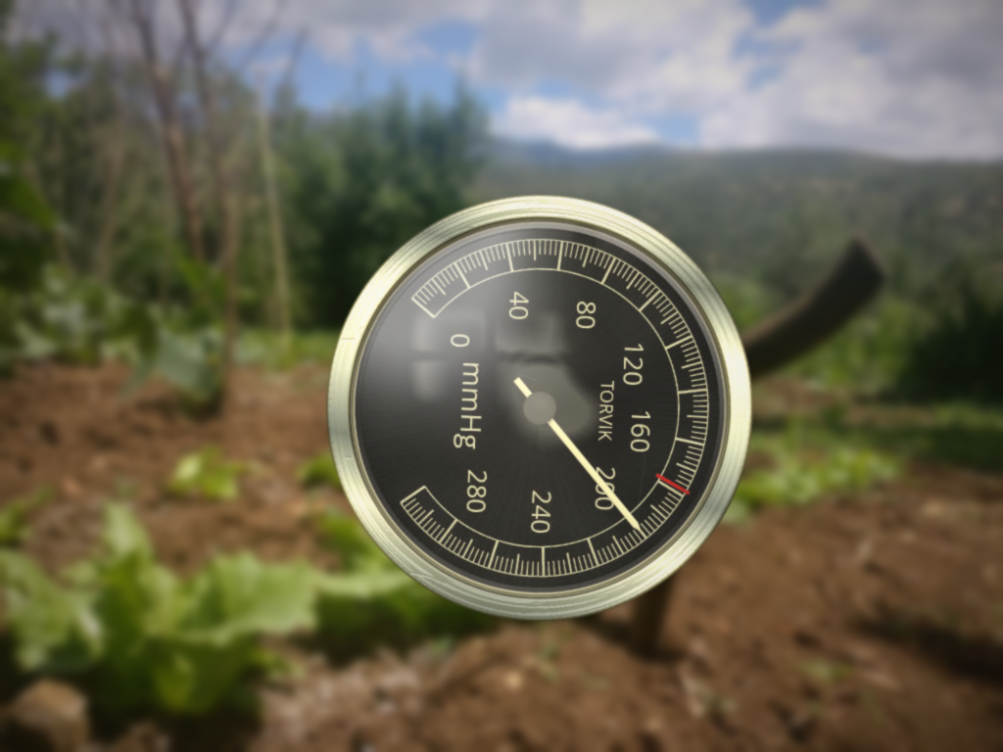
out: mmHg 200
